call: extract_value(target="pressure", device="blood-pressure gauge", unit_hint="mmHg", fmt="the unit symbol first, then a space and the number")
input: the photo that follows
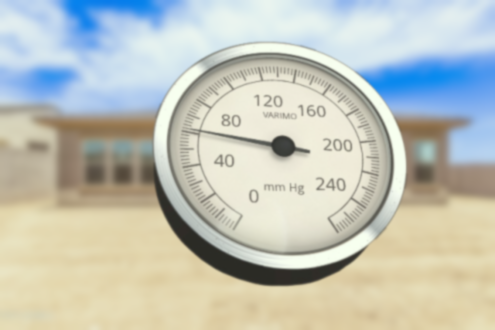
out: mmHg 60
